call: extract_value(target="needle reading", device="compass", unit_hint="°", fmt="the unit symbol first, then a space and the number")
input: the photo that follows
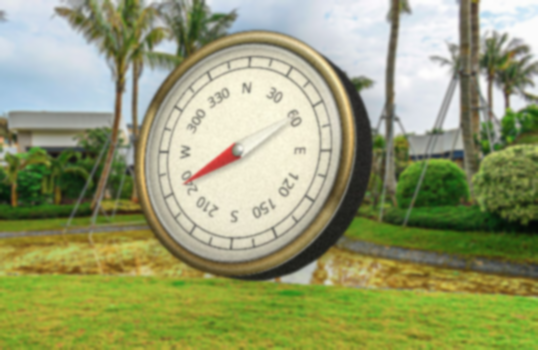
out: ° 240
